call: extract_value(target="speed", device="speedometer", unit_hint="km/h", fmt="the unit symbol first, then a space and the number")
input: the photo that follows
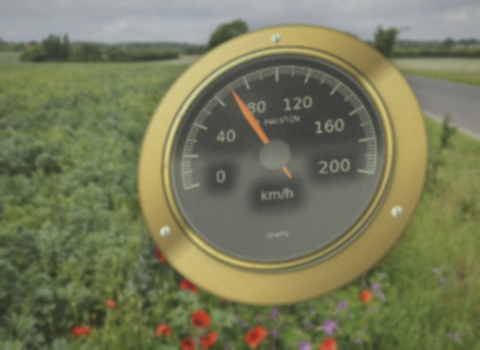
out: km/h 70
